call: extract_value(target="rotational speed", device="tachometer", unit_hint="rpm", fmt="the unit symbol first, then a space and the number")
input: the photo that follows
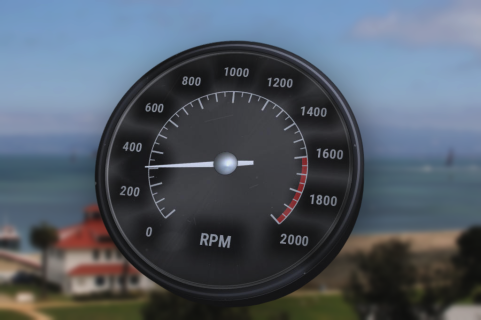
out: rpm 300
